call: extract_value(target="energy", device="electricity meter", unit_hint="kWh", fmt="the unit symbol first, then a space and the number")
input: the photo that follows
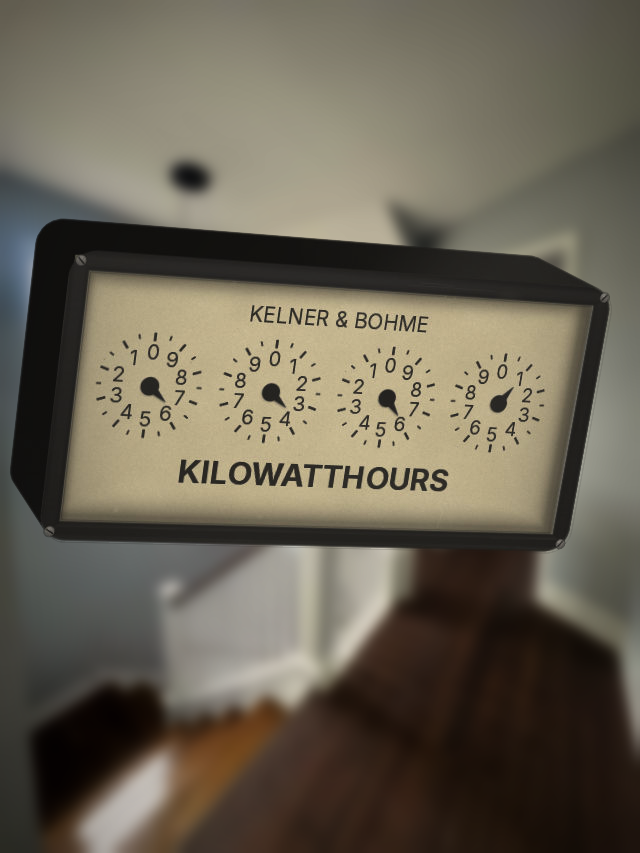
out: kWh 6361
